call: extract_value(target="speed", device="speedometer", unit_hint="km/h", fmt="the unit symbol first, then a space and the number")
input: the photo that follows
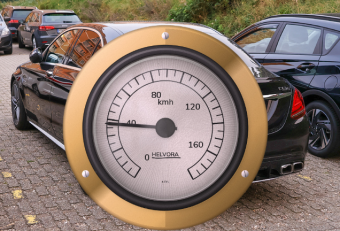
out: km/h 37.5
